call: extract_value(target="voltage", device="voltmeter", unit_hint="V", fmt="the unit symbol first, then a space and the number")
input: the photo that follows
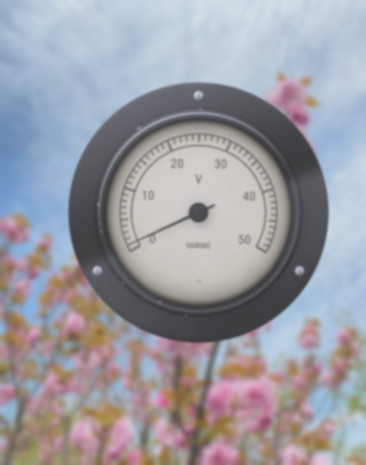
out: V 1
